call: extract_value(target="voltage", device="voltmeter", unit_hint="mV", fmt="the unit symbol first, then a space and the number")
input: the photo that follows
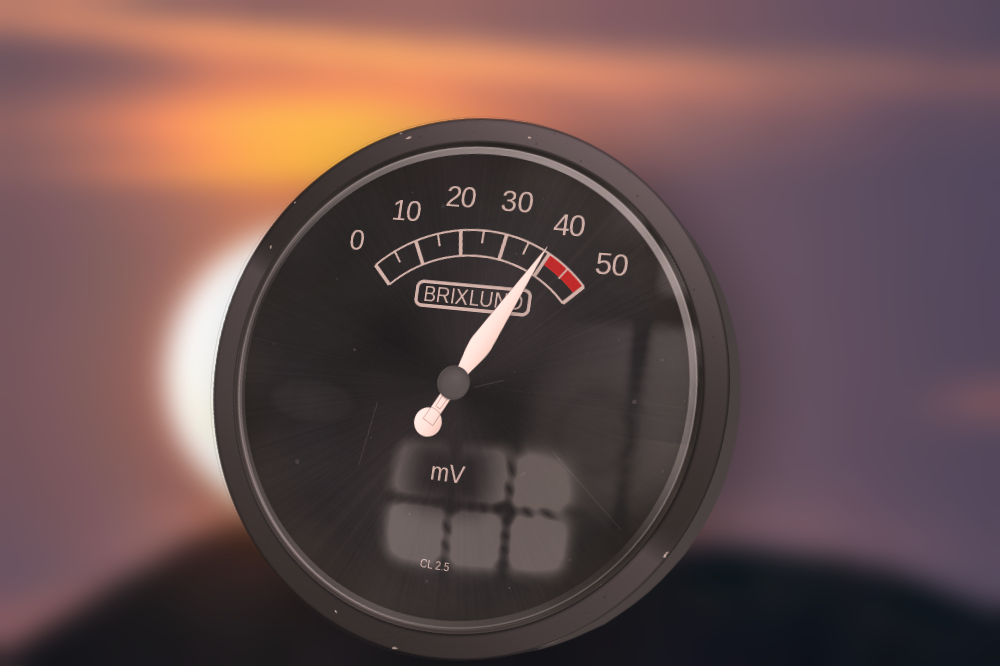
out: mV 40
